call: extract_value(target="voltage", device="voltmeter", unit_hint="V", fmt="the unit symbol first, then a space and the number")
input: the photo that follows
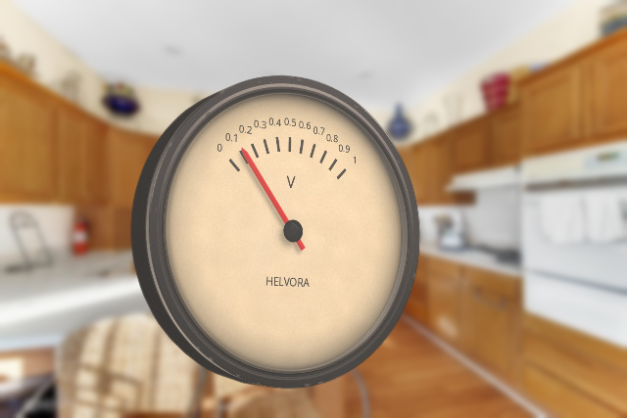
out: V 0.1
